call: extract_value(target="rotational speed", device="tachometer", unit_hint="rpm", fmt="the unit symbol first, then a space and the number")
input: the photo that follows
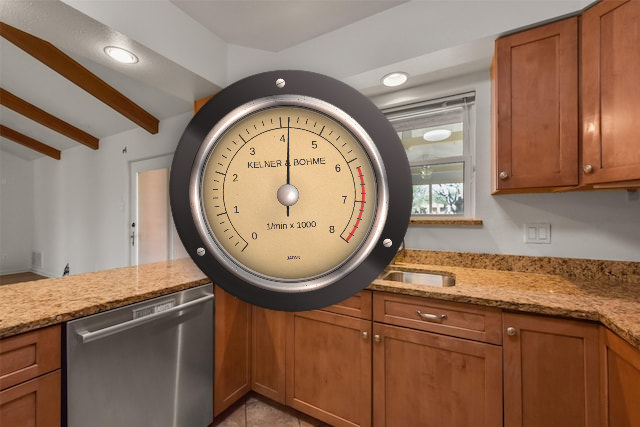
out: rpm 4200
